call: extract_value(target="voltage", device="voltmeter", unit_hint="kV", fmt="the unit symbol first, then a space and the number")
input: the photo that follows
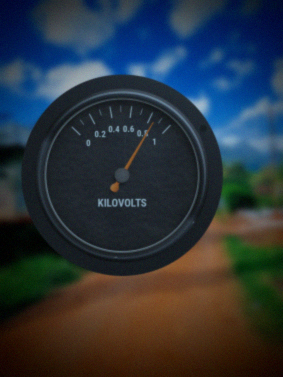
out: kV 0.85
